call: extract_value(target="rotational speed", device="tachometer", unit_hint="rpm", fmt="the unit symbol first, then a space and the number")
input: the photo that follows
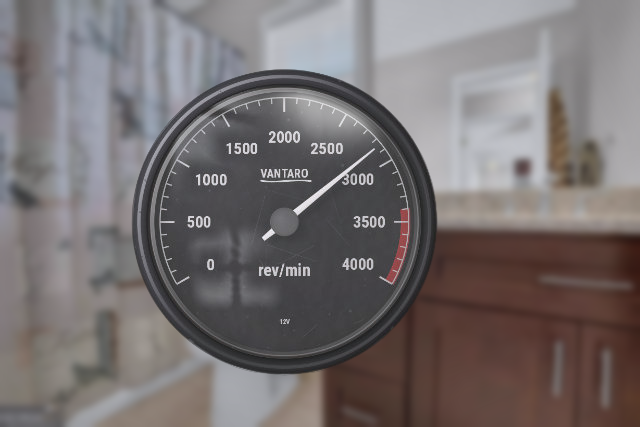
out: rpm 2850
